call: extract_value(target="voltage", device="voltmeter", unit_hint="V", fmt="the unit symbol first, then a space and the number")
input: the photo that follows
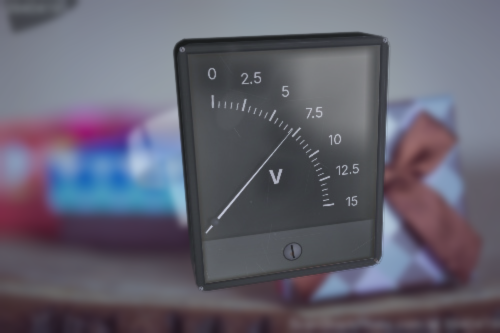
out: V 7
